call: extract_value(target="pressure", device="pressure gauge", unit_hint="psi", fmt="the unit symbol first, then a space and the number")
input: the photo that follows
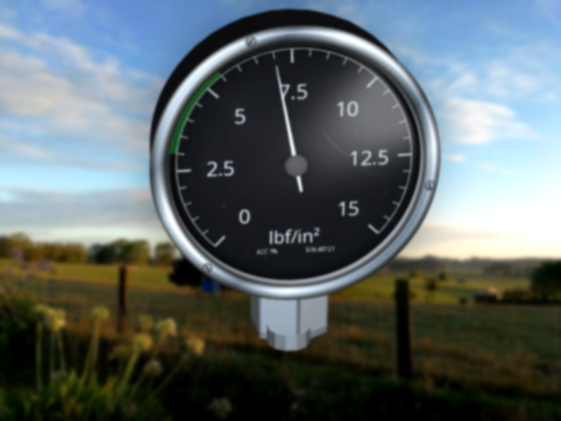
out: psi 7
